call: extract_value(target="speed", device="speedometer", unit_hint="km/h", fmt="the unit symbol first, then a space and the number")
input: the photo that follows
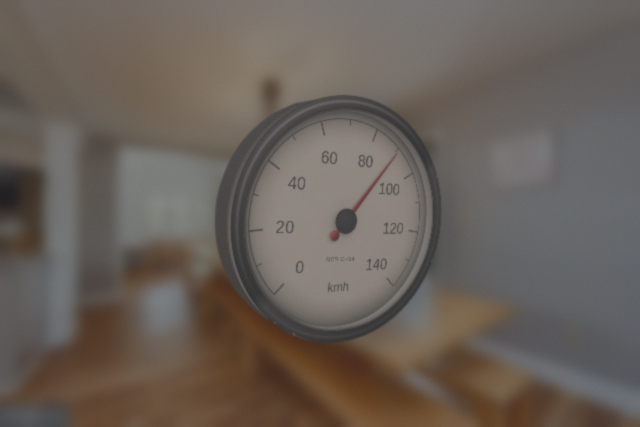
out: km/h 90
